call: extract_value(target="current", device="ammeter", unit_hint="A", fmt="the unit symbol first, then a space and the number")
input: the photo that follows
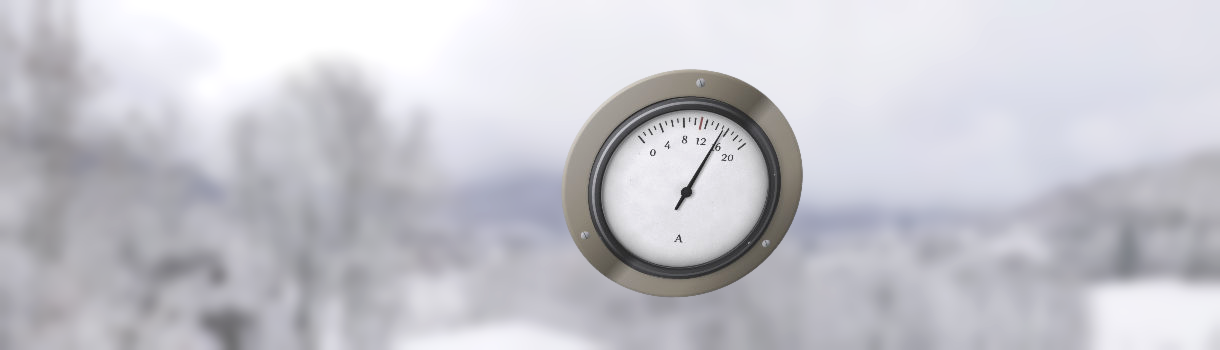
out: A 15
